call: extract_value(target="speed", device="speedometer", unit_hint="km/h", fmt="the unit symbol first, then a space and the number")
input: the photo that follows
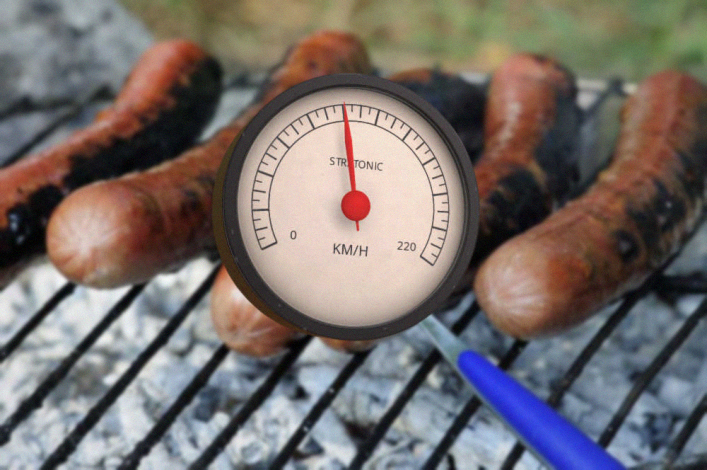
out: km/h 100
